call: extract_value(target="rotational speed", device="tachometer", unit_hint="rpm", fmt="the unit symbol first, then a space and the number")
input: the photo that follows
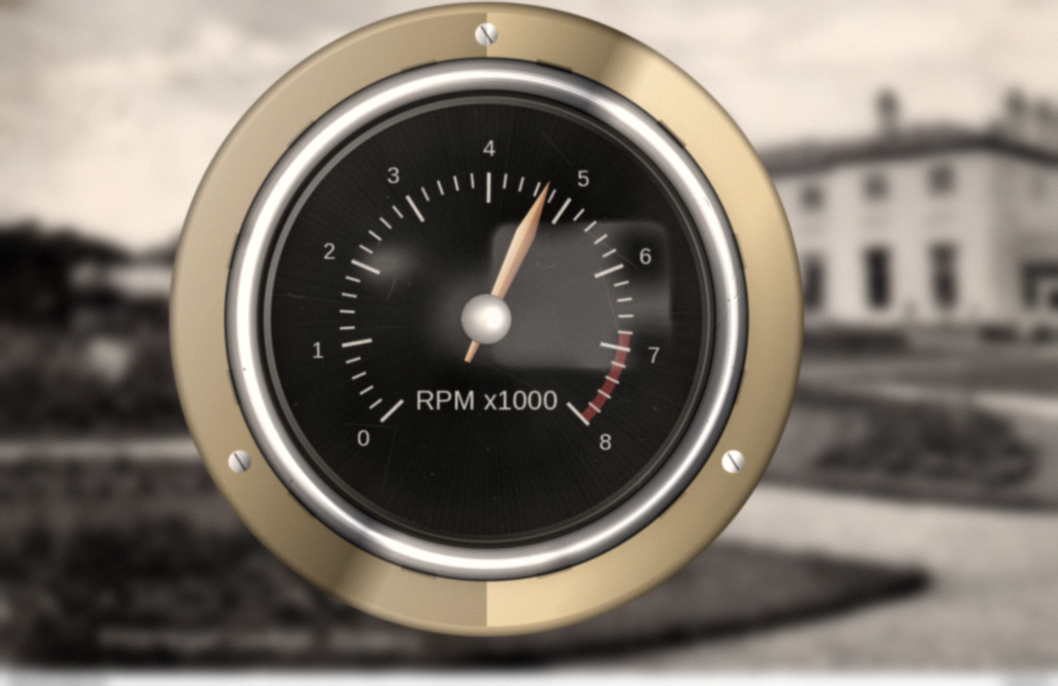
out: rpm 4700
